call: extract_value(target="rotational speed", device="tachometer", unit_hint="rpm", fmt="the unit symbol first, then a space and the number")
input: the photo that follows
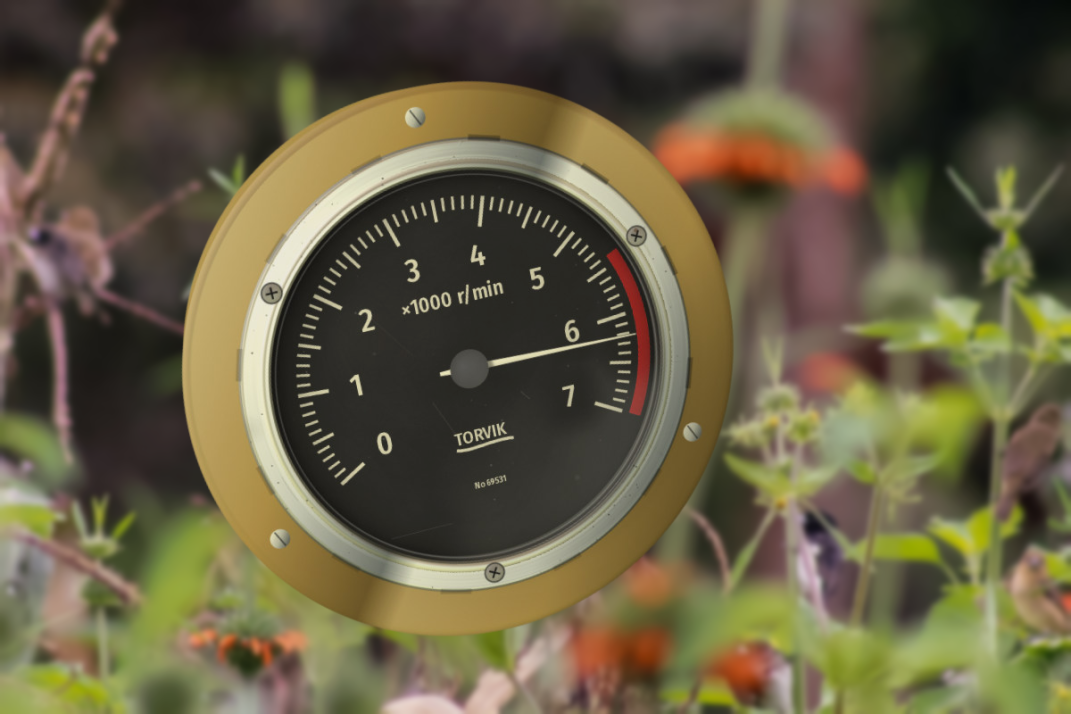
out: rpm 6200
